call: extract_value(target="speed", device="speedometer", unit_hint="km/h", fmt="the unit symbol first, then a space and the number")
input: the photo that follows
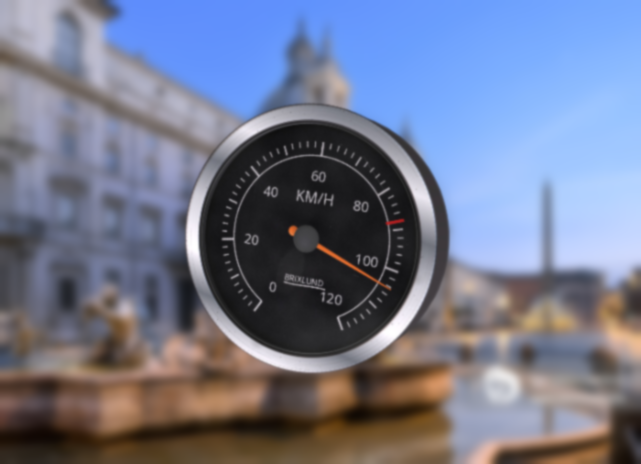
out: km/h 104
